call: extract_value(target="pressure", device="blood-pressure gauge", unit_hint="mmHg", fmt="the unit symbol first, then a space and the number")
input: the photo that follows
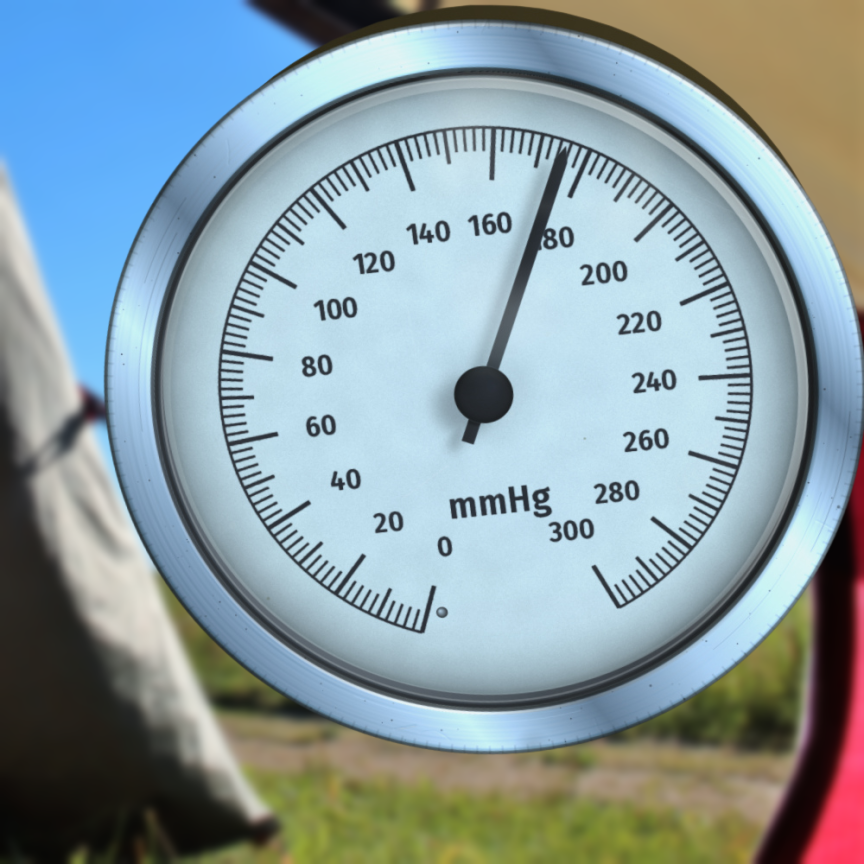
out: mmHg 175
